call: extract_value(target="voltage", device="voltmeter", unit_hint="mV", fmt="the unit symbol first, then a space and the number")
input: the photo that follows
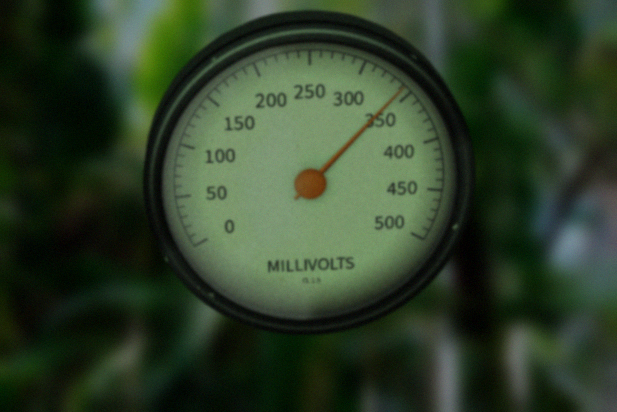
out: mV 340
